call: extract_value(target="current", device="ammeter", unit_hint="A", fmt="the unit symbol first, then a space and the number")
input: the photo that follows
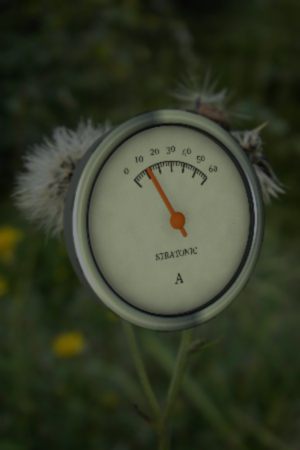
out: A 10
